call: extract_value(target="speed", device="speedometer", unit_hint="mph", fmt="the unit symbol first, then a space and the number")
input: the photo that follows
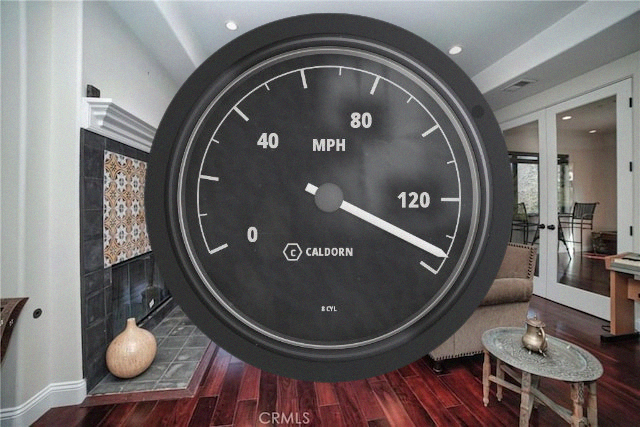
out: mph 135
